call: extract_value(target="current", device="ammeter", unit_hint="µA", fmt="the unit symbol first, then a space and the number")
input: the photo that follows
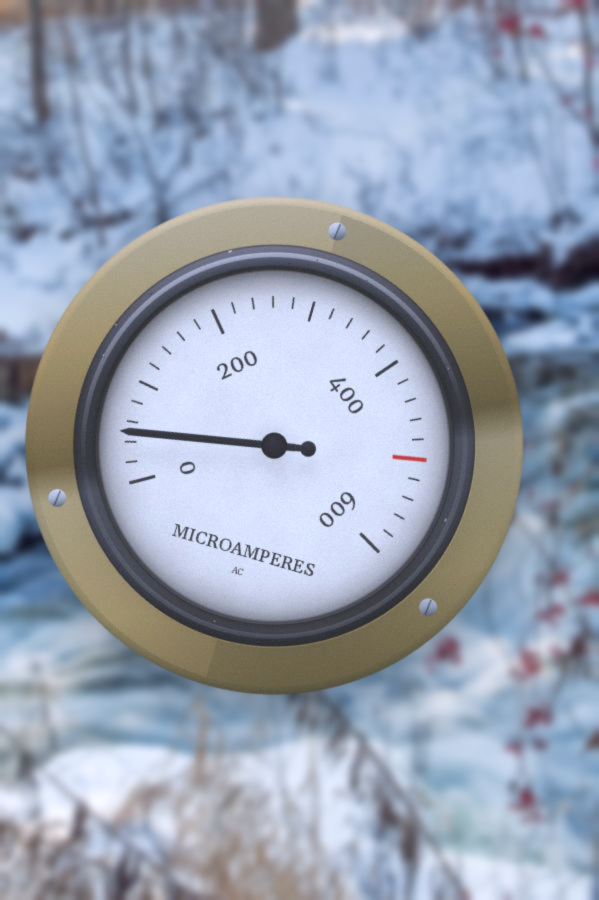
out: µA 50
